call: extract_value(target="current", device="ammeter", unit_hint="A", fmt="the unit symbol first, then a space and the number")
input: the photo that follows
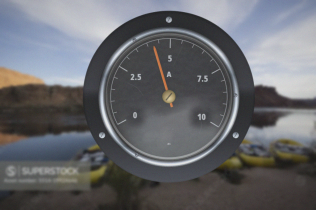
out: A 4.25
